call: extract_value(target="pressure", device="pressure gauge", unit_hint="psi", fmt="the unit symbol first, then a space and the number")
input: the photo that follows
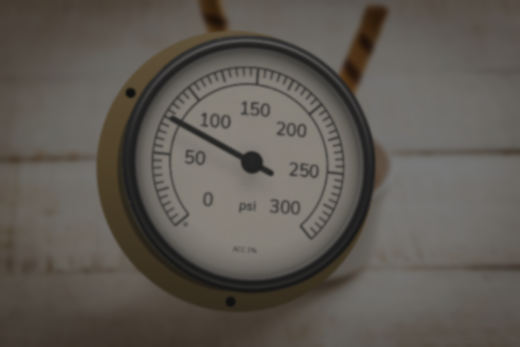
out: psi 75
